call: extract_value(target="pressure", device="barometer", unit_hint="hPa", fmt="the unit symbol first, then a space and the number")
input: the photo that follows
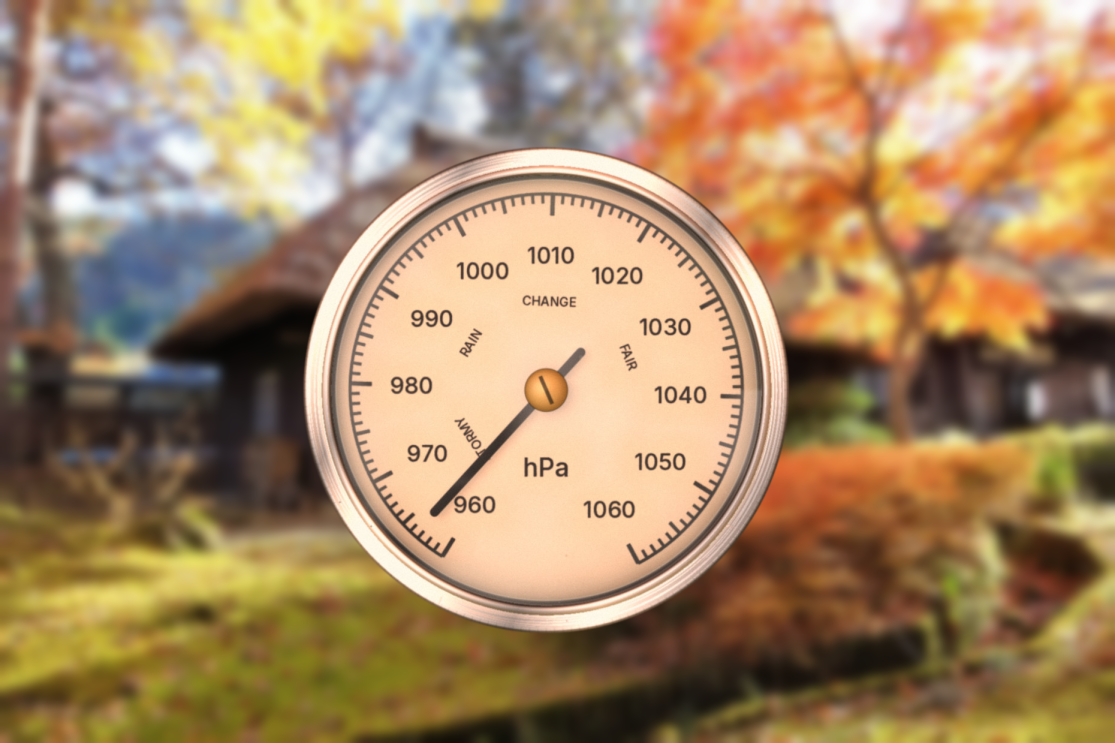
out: hPa 963.5
